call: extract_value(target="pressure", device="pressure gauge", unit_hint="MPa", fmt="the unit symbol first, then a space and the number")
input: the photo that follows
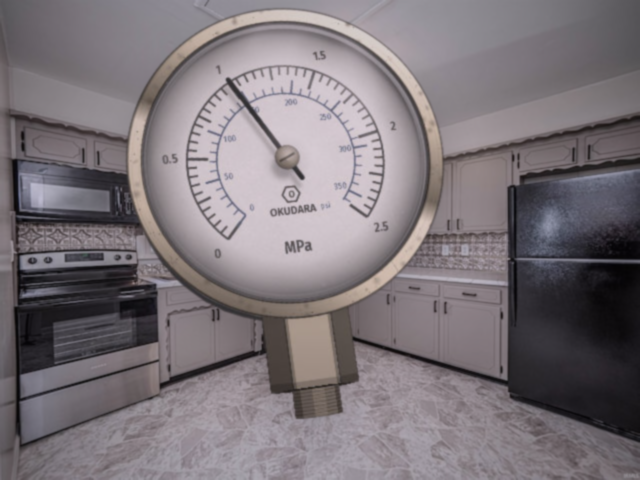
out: MPa 1
